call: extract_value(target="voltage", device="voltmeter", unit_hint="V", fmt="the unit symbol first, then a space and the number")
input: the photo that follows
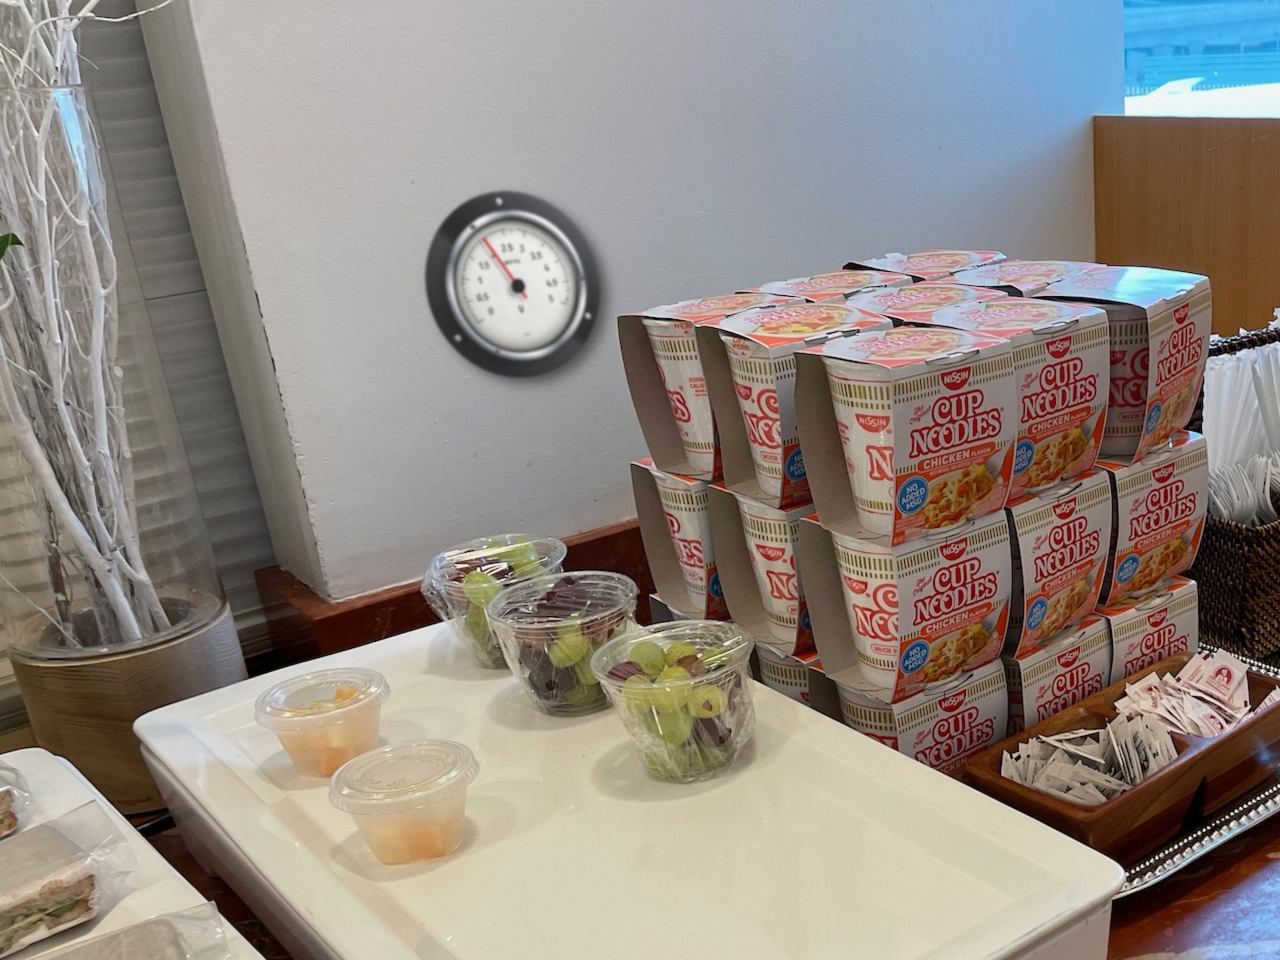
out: V 2
